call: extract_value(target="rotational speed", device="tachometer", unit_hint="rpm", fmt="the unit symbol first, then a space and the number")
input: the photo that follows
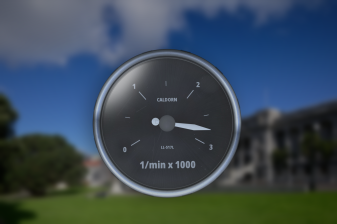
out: rpm 2750
